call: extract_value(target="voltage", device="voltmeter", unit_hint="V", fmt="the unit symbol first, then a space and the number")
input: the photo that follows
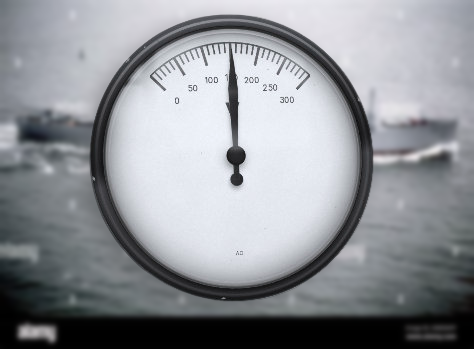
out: V 150
